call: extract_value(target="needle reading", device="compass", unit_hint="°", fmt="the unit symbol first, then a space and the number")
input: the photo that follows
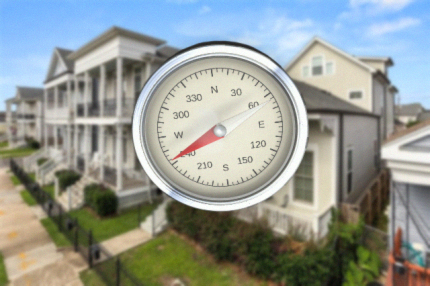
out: ° 245
